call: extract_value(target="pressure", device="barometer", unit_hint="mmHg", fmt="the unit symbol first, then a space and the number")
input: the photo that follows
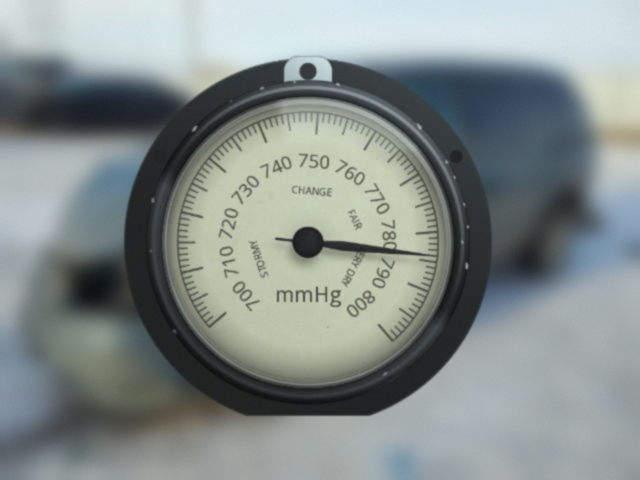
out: mmHg 784
